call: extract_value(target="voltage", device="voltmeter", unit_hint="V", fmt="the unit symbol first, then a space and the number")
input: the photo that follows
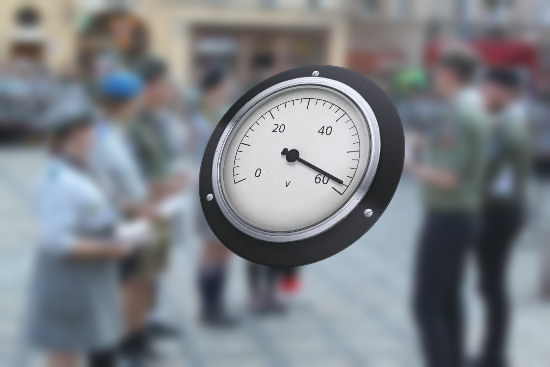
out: V 58
